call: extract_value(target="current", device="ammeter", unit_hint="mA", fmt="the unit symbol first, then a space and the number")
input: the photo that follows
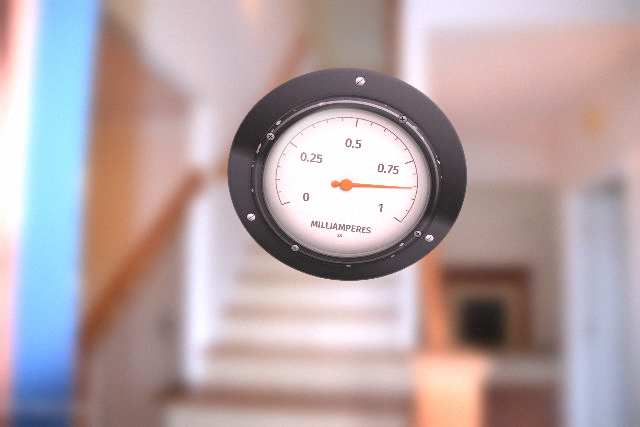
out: mA 0.85
